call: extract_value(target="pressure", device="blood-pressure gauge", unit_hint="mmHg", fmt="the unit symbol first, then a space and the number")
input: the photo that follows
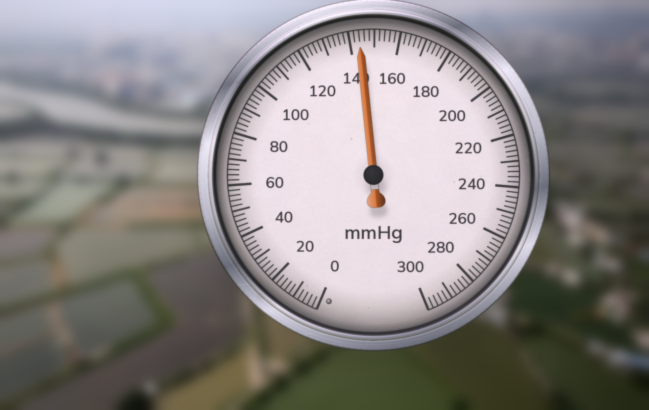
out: mmHg 144
